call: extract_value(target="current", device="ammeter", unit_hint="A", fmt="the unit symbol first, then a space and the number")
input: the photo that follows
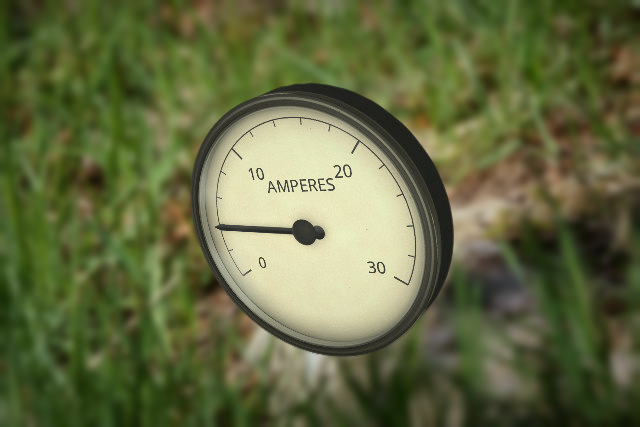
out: A 4
